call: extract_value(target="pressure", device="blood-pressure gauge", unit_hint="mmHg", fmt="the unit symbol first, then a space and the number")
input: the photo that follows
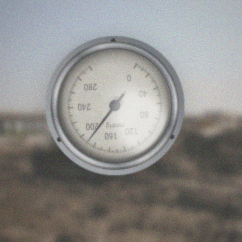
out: mmHg 190
